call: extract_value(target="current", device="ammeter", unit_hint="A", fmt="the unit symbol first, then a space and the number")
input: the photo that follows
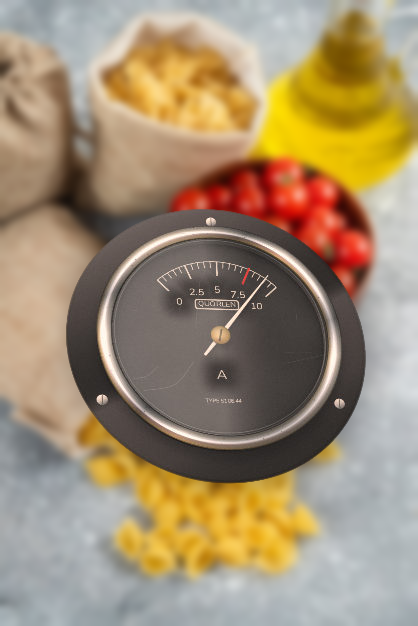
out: A 9
